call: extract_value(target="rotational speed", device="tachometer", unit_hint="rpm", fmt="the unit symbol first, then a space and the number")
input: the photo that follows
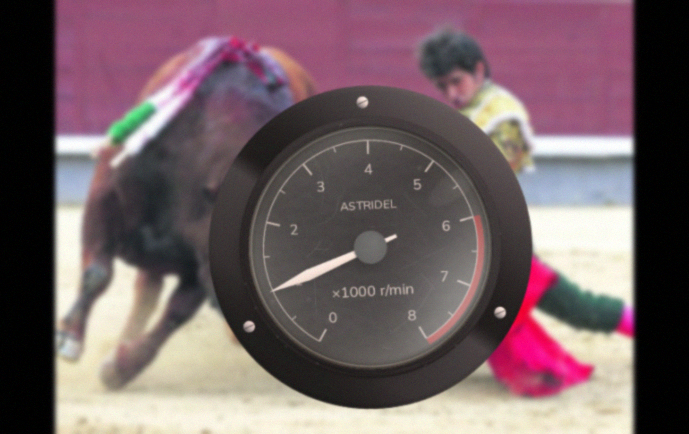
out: rpm 1000
